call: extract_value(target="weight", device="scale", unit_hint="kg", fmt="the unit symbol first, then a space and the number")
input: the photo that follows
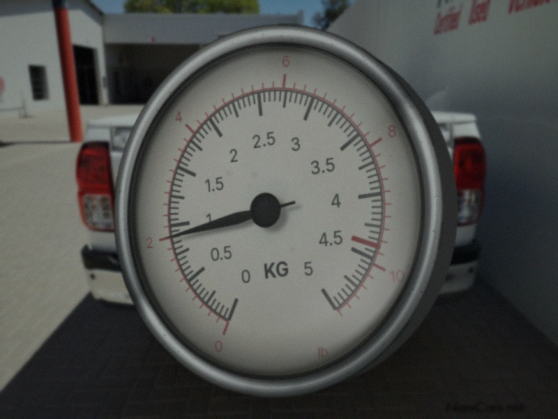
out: kg 0.9
